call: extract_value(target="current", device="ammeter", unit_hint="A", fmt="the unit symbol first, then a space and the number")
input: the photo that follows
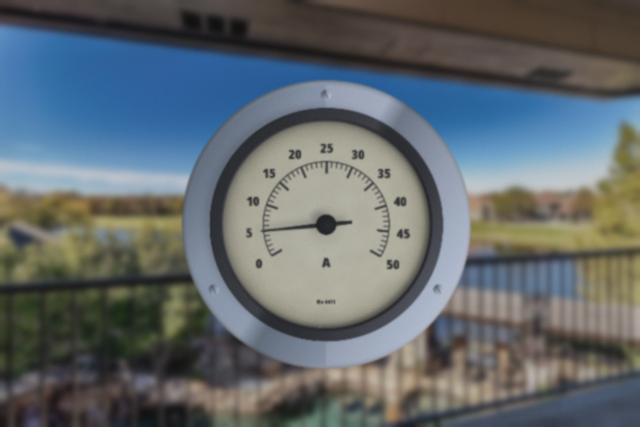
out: A 5
